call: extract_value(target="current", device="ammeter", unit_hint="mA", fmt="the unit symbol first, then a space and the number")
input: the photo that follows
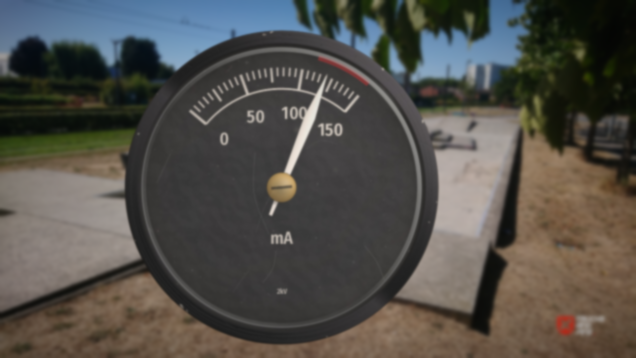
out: mA 120
